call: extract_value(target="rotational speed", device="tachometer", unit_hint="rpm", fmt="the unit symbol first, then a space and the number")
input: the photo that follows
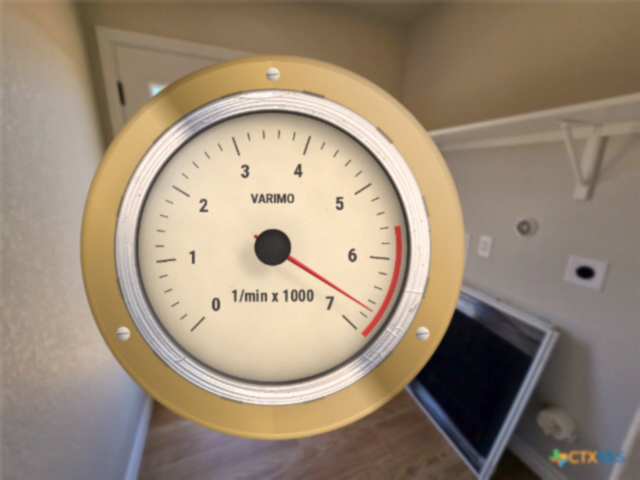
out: rpm 6700
